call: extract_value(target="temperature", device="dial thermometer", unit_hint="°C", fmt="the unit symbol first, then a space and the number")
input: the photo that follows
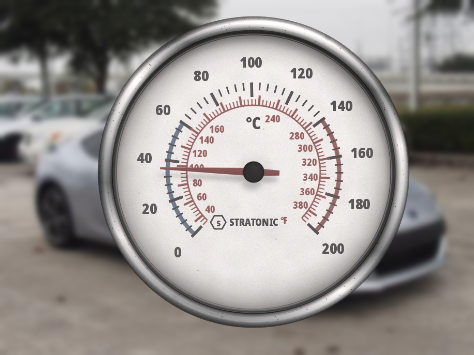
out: °C 36
